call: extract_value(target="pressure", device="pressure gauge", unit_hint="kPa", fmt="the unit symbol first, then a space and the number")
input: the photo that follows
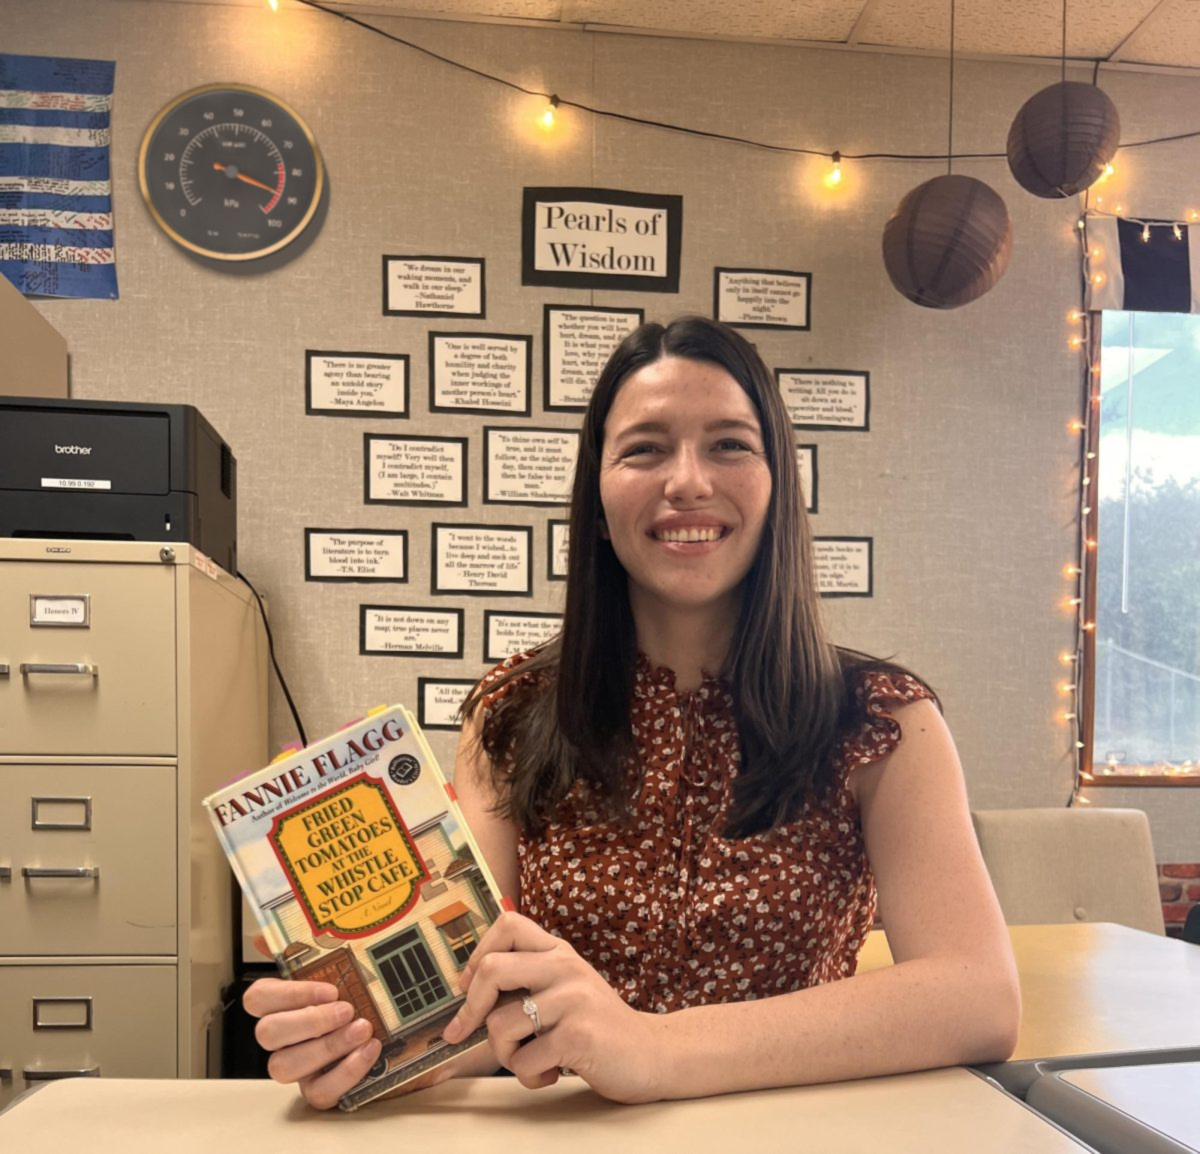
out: kPa 90
